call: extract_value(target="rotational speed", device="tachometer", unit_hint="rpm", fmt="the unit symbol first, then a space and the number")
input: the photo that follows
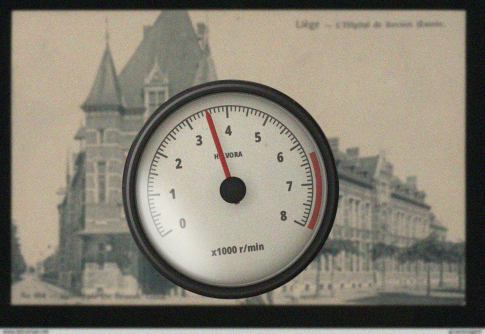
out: rpm 3500
